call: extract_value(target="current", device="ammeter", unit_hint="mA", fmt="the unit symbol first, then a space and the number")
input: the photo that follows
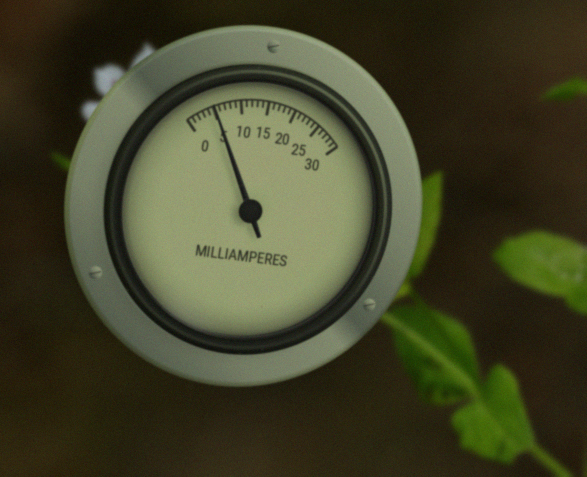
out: mA 5
